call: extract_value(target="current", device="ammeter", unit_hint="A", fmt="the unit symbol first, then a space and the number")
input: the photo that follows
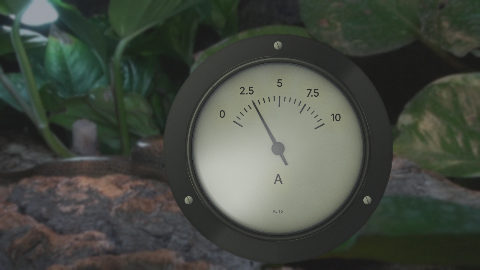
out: A 2.5
